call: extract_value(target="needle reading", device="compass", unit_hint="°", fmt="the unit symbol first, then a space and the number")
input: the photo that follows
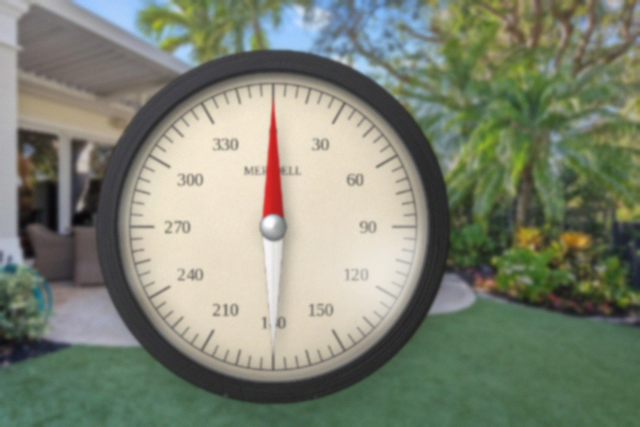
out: ° 0
